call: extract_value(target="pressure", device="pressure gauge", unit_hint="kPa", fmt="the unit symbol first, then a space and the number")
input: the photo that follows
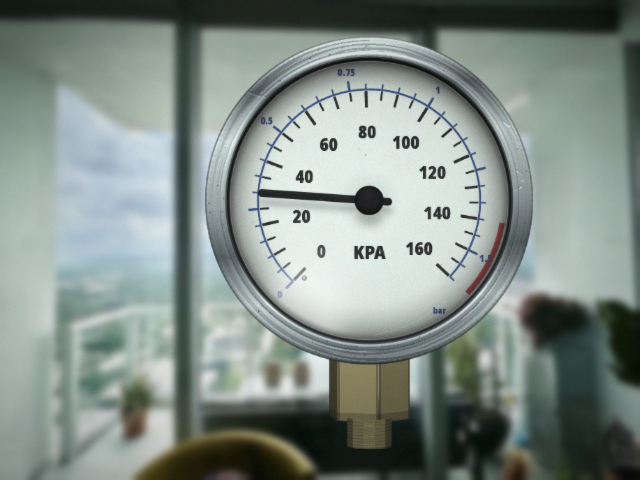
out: kPa 30
